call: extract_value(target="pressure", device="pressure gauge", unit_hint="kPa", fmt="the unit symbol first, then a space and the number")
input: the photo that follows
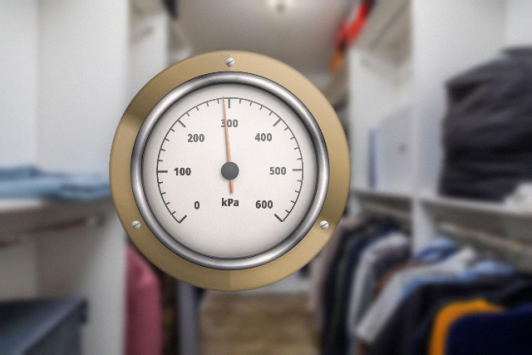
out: kPa 290
